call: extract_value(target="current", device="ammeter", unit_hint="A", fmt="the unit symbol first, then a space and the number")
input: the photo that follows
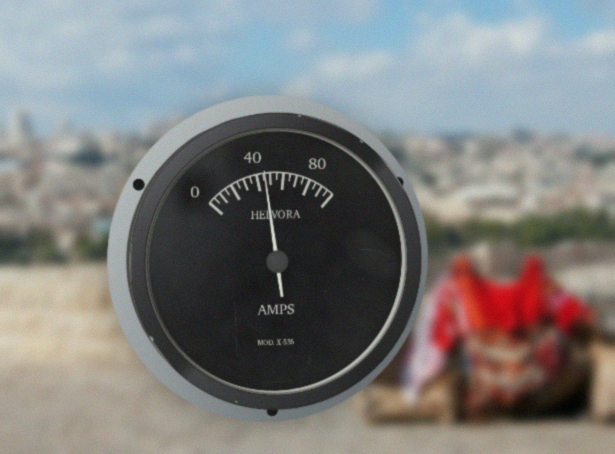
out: A 45
